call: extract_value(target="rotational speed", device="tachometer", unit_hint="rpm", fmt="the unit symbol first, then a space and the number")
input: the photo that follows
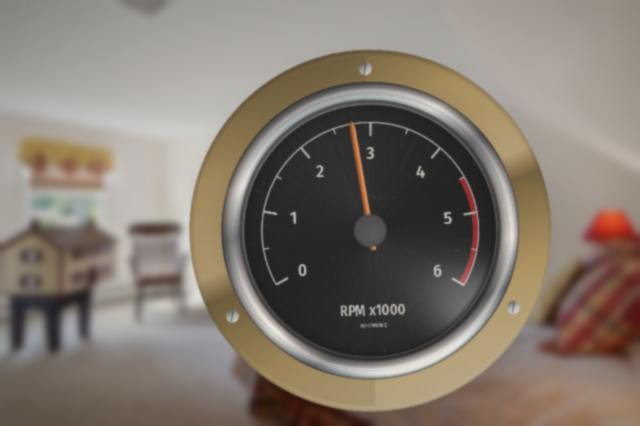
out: rpm 2750
